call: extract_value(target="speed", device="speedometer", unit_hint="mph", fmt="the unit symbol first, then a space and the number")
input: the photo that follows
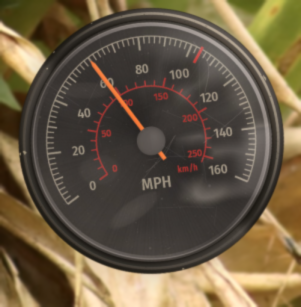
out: mph 60
